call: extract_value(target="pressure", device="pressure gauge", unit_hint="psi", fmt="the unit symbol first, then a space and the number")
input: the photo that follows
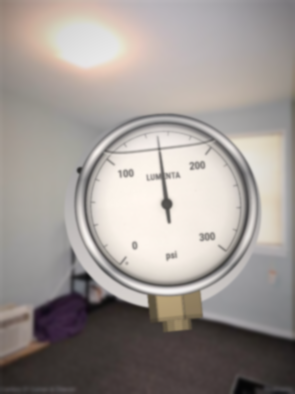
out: psi 150
